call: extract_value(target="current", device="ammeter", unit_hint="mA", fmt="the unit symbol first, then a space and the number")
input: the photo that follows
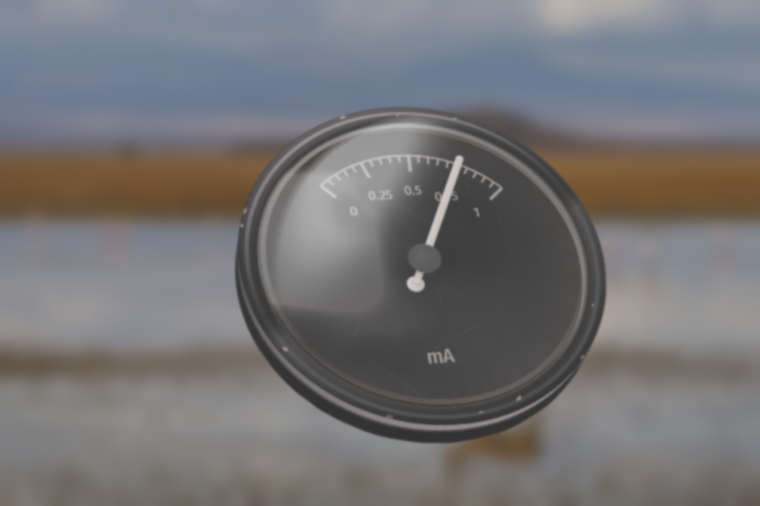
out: mA 0.75
